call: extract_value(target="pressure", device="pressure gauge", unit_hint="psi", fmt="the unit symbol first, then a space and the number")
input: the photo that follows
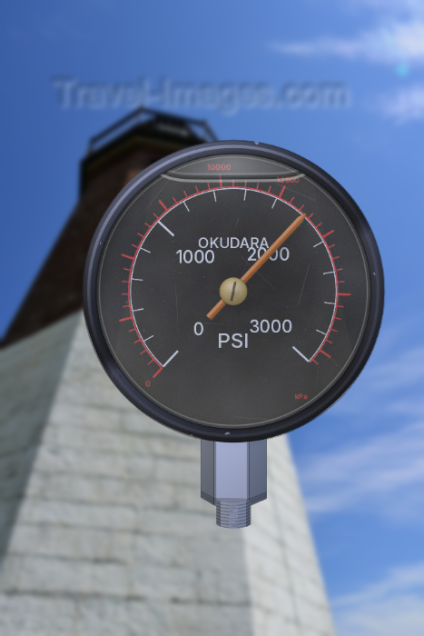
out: psi 2000
